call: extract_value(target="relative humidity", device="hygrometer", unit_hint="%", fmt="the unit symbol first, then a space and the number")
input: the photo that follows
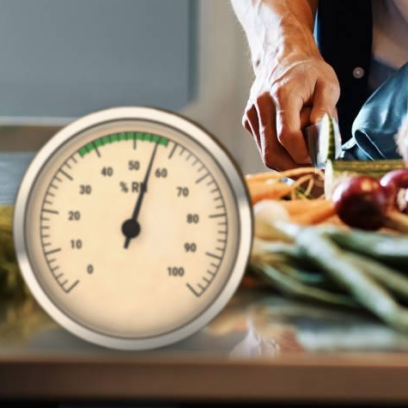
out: % 56
